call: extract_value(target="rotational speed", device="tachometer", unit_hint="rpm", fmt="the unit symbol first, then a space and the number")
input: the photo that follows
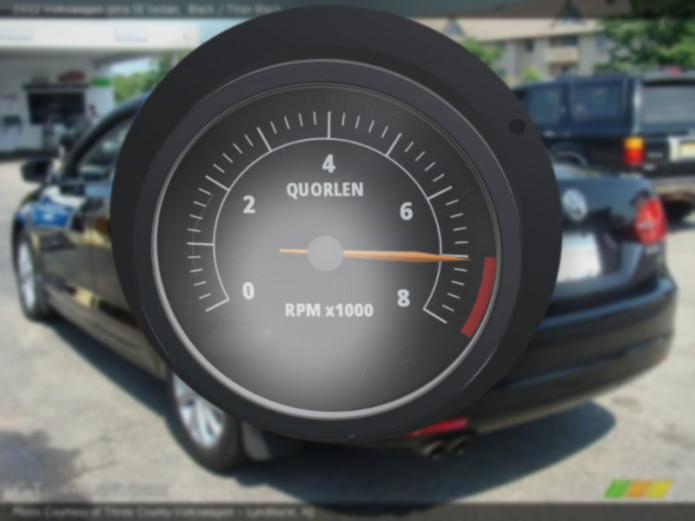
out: rpm 7000
